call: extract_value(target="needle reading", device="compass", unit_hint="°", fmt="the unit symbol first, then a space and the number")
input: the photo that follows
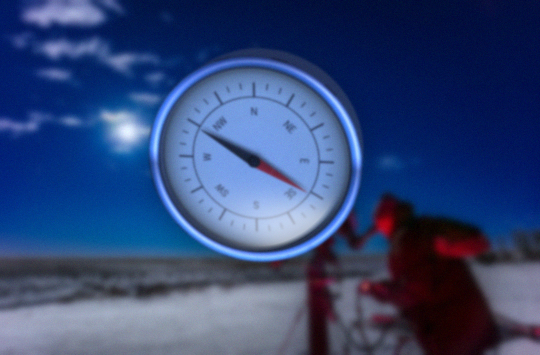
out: ° 120
